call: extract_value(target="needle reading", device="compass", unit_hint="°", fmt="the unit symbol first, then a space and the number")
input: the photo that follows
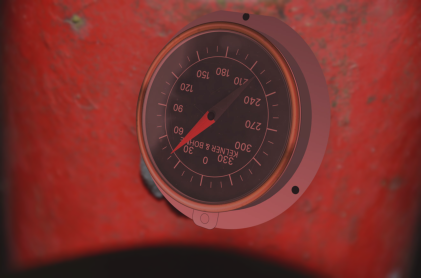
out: ° 40
